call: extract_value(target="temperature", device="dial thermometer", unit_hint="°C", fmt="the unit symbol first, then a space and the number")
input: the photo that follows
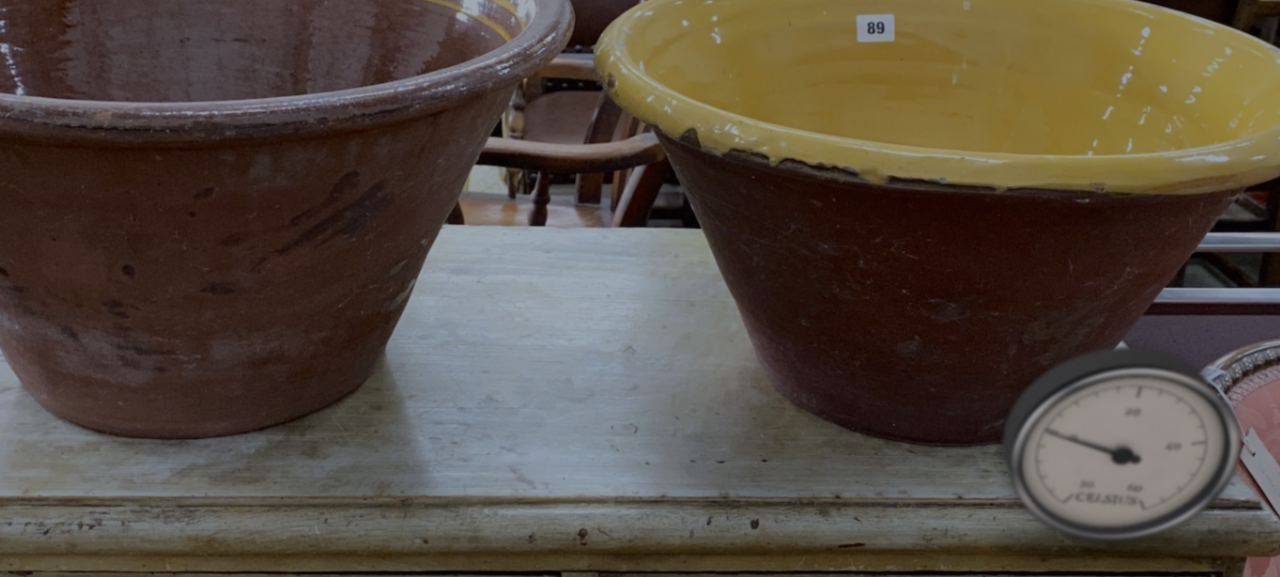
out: °C 0
